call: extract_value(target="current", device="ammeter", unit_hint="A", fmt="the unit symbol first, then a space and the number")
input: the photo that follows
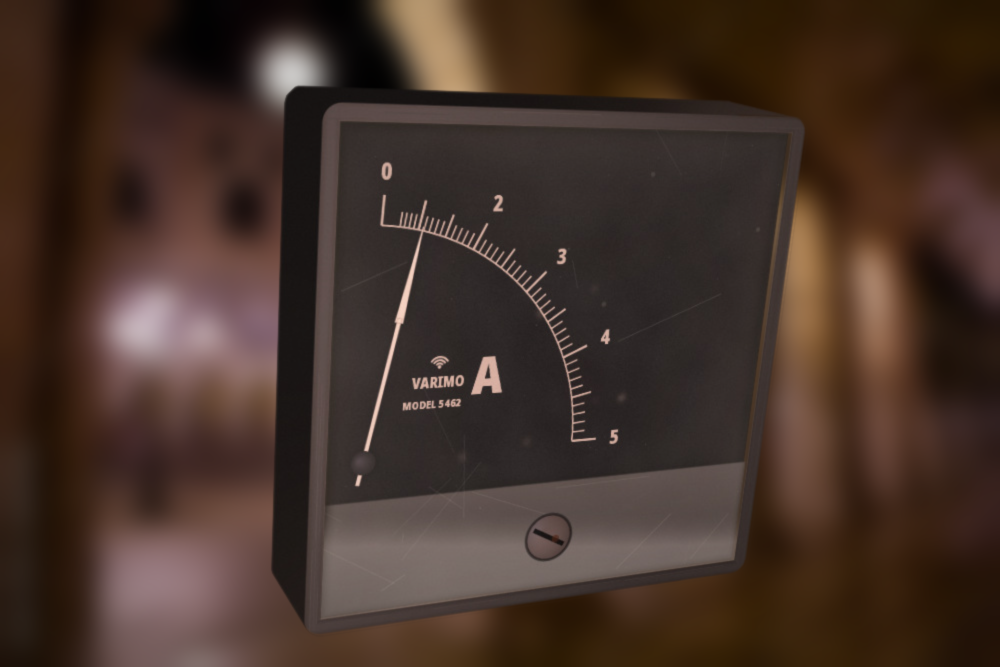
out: A 1
